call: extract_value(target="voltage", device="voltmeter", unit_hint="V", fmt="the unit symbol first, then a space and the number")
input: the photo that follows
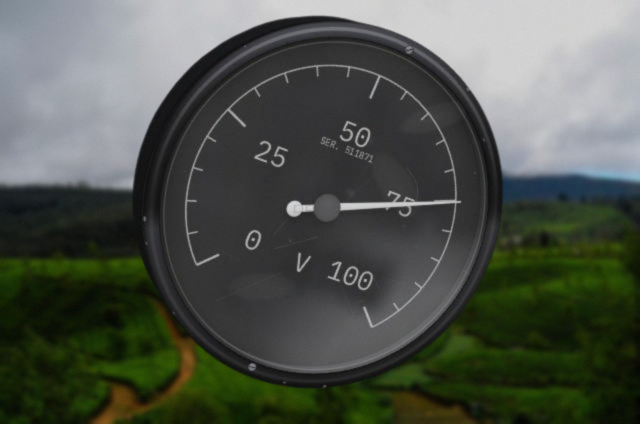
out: V 75
